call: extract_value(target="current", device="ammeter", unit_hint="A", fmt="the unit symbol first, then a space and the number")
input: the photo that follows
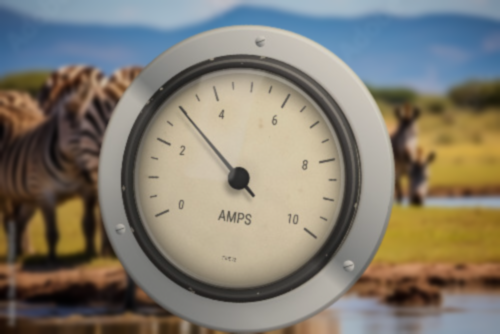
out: A 3
